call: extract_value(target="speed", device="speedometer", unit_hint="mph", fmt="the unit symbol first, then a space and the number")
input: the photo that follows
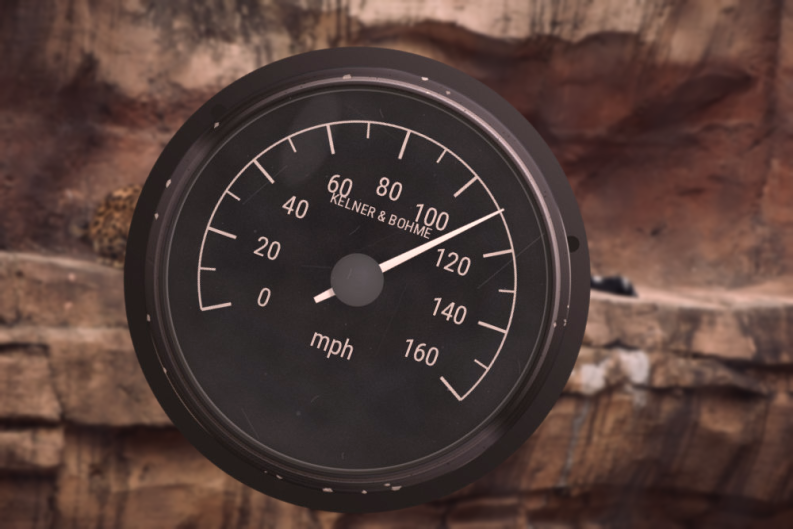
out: mph 110
